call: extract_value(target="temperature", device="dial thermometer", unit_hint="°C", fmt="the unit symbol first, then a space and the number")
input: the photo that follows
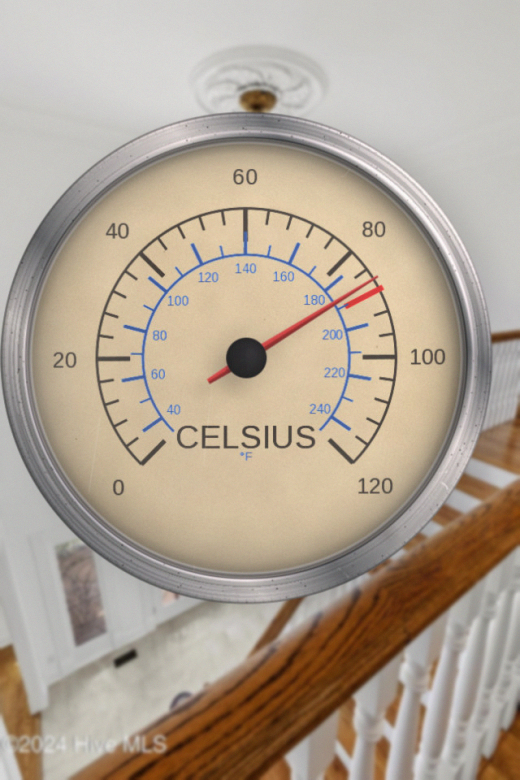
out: °C 86
